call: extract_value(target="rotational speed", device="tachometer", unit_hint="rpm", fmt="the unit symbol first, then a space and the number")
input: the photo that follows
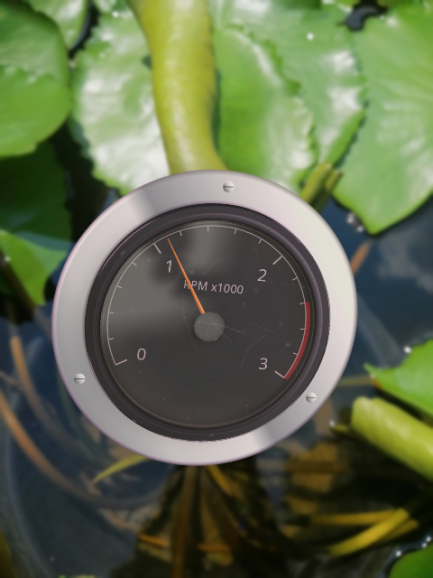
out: rpm 1100
